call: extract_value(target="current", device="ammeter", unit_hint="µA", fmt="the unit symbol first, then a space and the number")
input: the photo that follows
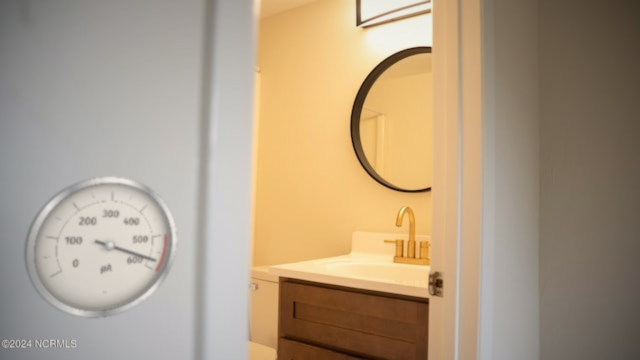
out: µA 575
